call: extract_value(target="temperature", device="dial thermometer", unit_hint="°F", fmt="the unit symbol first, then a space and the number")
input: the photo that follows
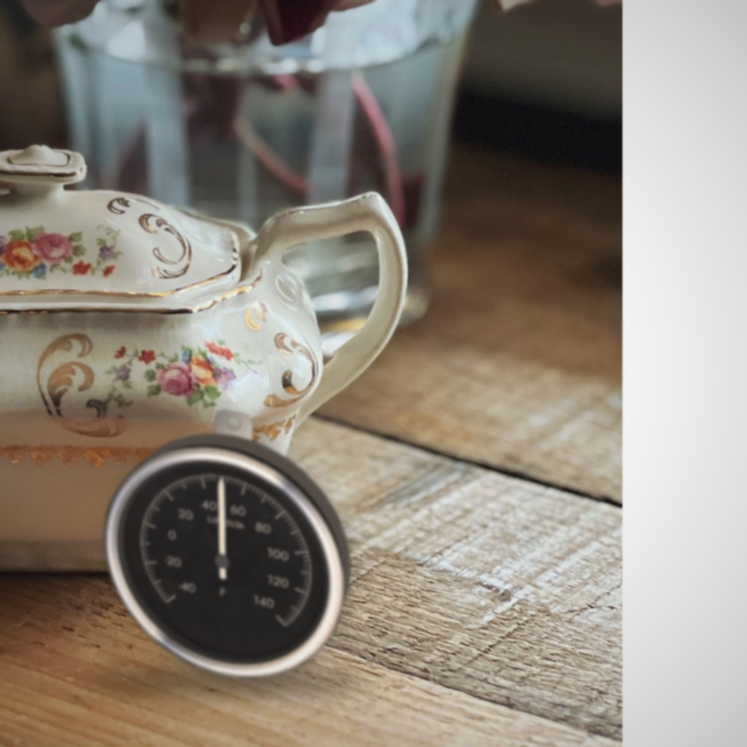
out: °F 50
